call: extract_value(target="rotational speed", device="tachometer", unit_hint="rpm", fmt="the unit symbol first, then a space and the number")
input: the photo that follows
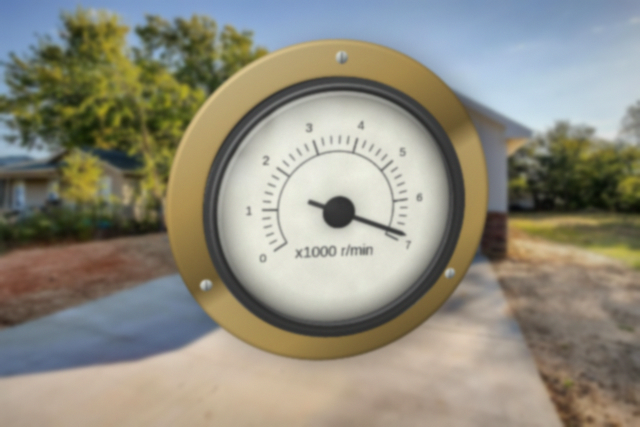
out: rpm 6800
